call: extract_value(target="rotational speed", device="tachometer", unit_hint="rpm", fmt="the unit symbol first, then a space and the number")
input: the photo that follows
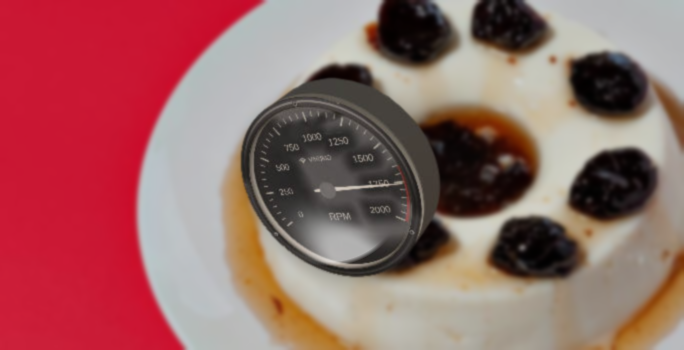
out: rpm 1750
